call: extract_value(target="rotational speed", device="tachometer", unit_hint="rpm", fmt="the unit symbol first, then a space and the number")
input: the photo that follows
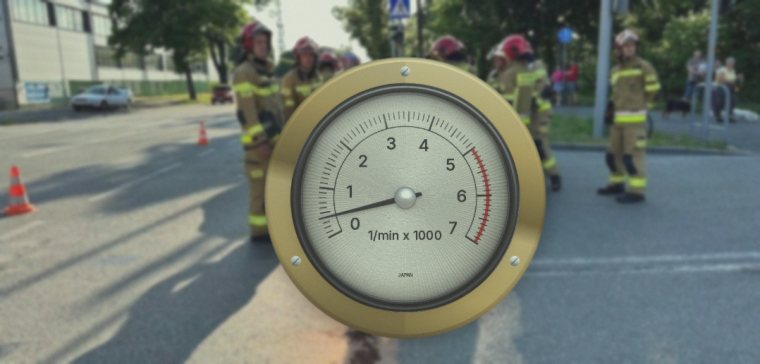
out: rpm 400
